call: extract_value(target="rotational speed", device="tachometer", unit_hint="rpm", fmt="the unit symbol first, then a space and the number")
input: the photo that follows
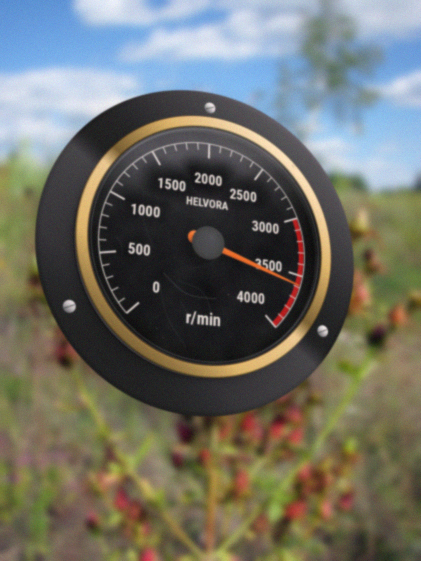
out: rpm 3600
